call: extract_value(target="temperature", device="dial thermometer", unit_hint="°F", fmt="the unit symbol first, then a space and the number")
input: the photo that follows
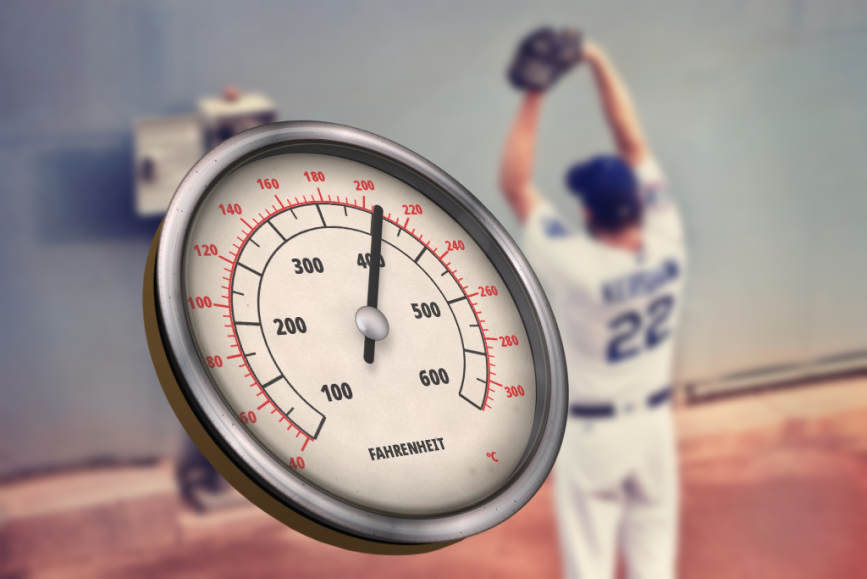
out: °F 400
